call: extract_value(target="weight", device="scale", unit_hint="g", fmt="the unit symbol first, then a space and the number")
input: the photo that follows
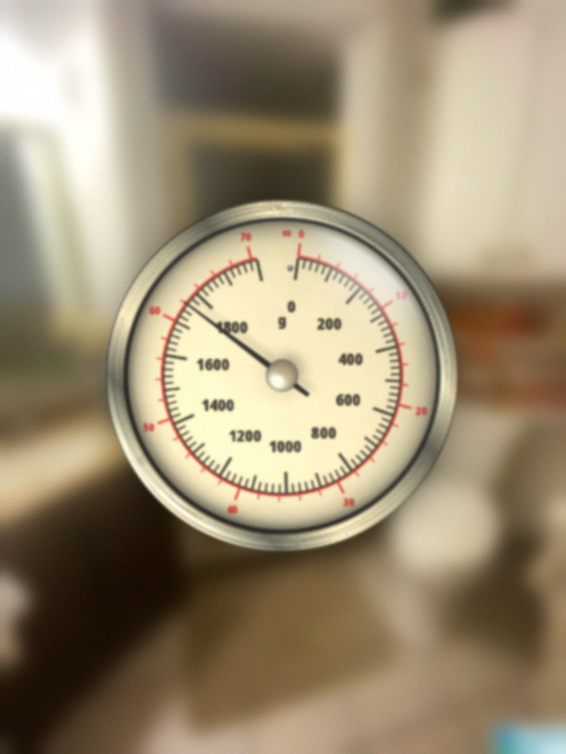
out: g 1760
